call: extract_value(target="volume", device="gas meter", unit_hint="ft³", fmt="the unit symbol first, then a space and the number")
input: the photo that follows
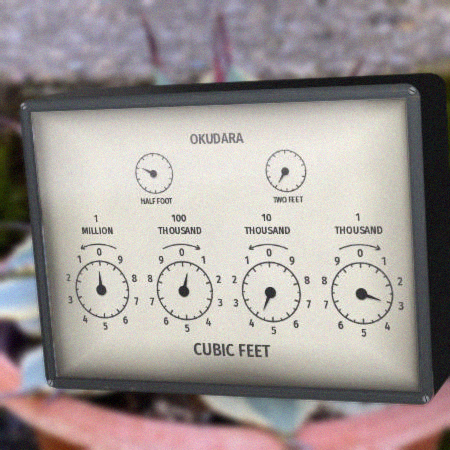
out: ft³ 4300
